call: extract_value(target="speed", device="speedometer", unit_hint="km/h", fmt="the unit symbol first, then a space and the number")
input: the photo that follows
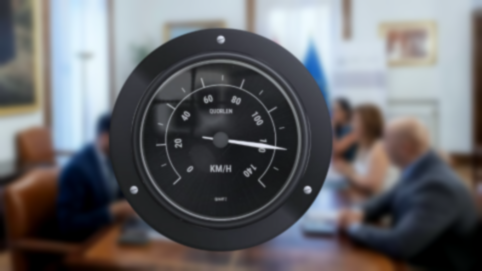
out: km/h 120
